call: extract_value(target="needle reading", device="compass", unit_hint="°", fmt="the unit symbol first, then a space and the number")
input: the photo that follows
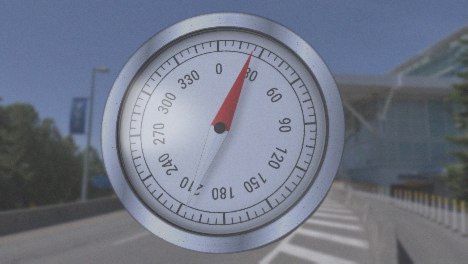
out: ° 25
